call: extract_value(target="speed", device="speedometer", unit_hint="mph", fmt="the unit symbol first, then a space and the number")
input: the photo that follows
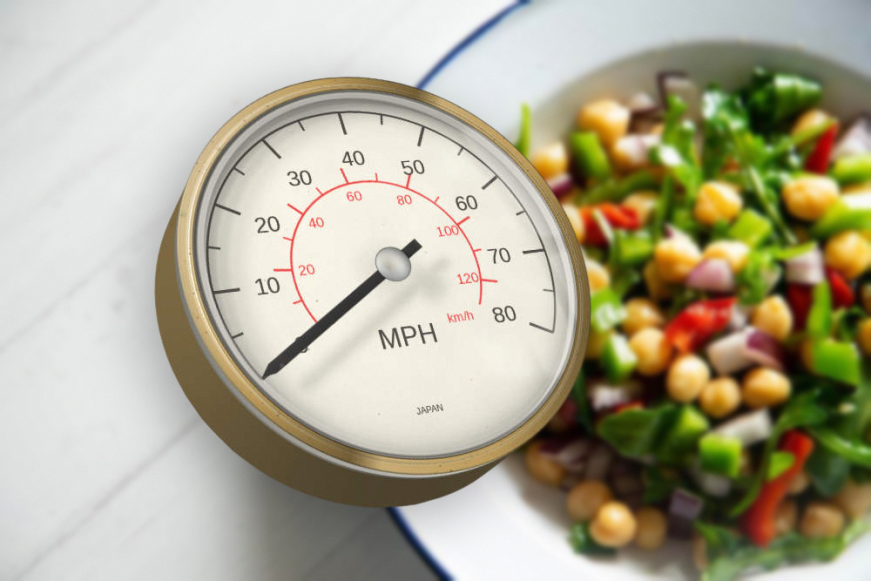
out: mph 0
